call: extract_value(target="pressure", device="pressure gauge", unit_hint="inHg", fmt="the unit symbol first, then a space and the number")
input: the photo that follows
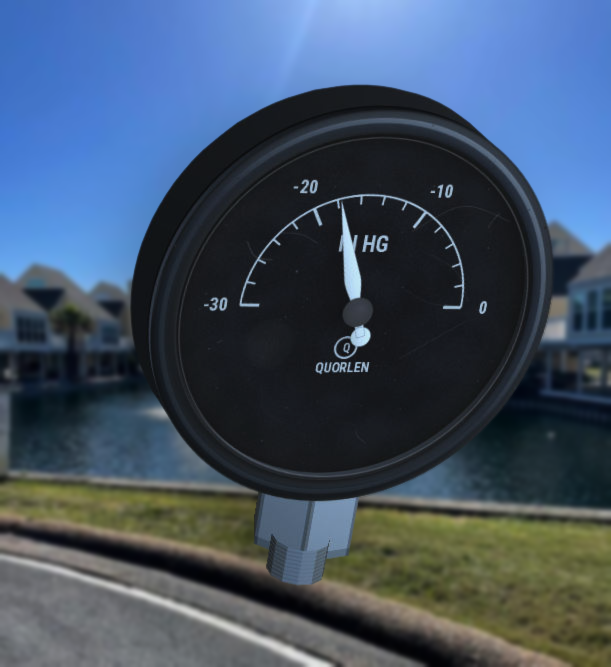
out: inHg -18
